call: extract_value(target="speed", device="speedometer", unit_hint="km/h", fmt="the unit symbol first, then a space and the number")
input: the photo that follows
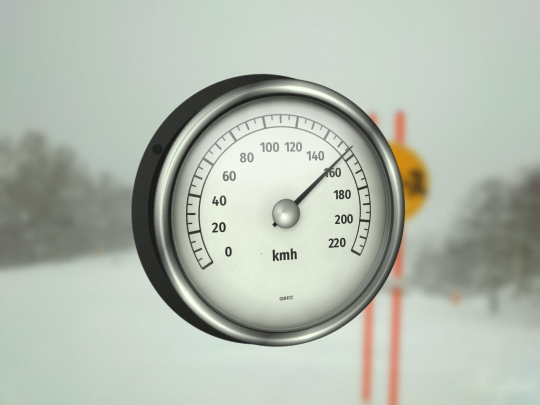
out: km/h 155
